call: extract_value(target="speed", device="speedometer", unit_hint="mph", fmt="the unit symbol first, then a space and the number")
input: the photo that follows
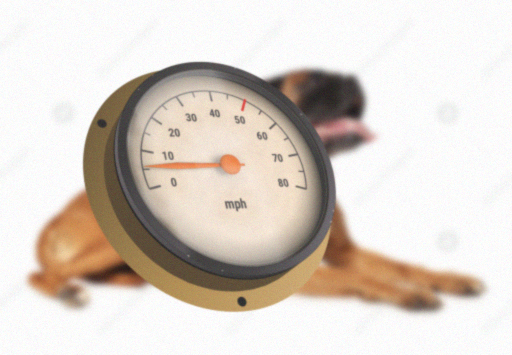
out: mph 5
